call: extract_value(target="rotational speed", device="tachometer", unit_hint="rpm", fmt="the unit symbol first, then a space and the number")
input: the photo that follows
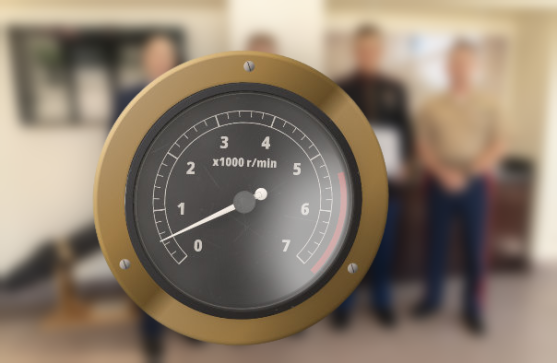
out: rpm 500
